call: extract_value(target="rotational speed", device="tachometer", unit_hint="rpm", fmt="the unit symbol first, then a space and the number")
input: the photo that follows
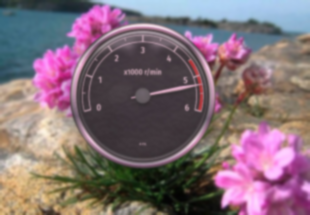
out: rpm 5250
